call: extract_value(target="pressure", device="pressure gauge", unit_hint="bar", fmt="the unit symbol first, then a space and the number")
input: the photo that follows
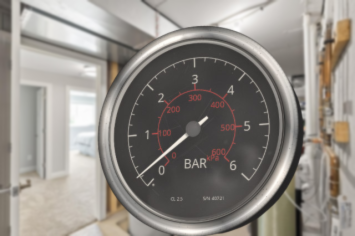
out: bar 0.2
